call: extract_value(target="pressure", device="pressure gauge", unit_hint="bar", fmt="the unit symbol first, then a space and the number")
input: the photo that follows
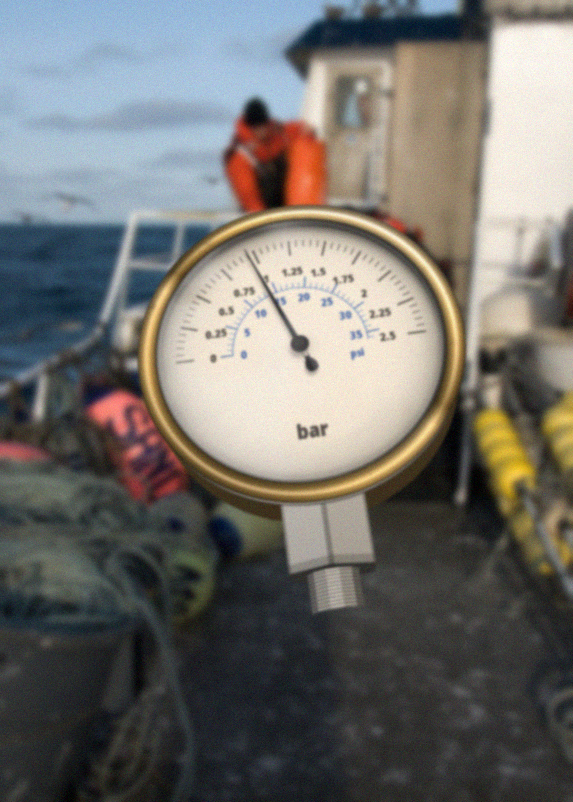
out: bar 0.95
